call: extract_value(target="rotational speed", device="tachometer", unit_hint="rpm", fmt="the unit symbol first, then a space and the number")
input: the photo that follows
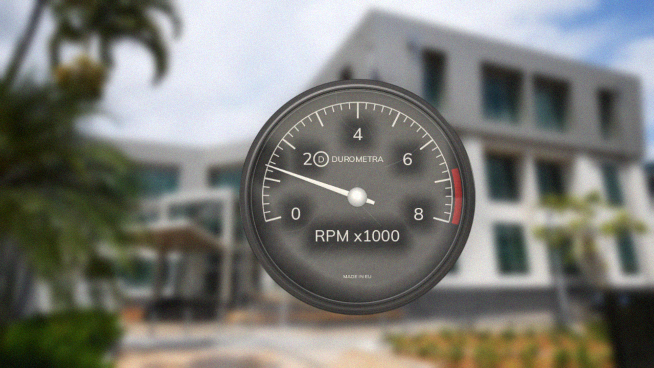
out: rpm 1300
